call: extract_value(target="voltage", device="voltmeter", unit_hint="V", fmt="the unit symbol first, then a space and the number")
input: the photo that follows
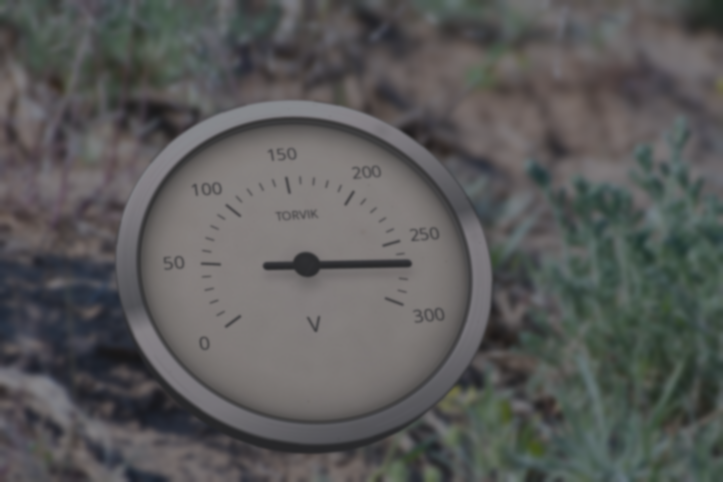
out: V 270
